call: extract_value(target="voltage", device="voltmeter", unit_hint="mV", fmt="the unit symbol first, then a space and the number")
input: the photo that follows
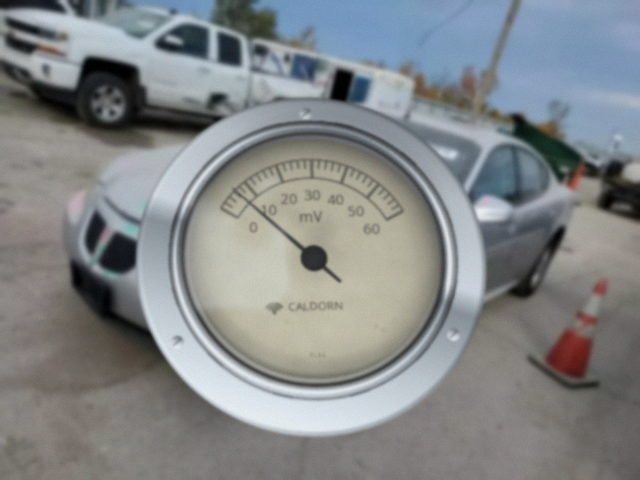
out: mV 6
